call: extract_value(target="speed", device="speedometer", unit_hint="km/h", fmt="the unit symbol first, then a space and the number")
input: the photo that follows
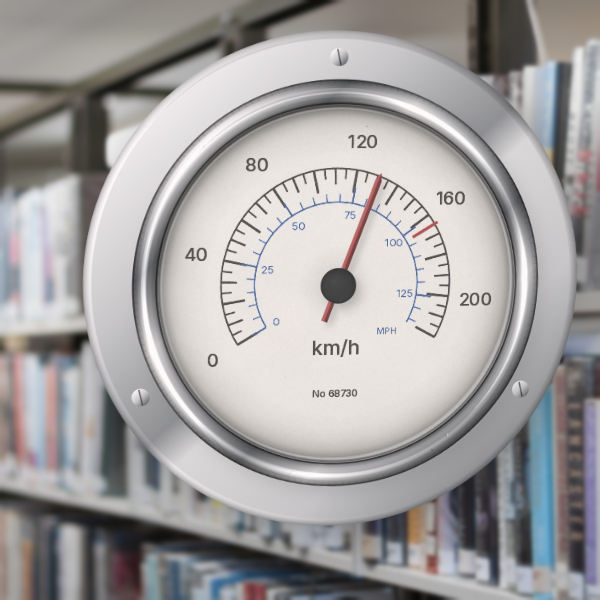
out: km/h 130
